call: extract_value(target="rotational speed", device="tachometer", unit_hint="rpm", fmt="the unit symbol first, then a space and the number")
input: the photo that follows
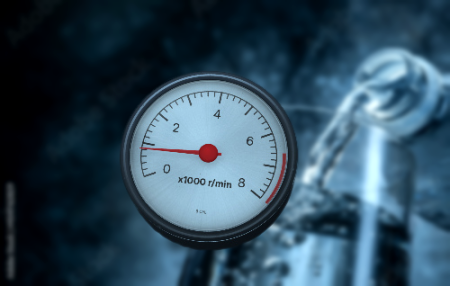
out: rpm 800
